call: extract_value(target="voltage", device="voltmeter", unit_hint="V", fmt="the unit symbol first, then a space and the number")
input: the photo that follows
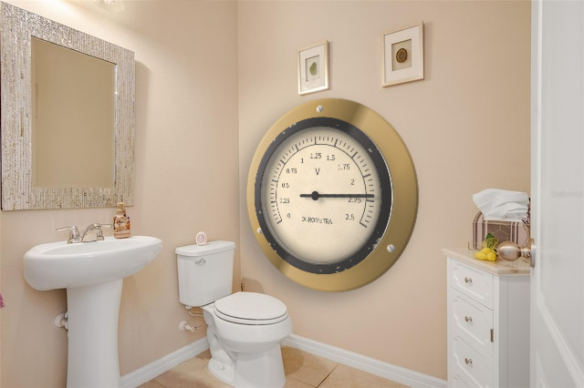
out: V 2.2
